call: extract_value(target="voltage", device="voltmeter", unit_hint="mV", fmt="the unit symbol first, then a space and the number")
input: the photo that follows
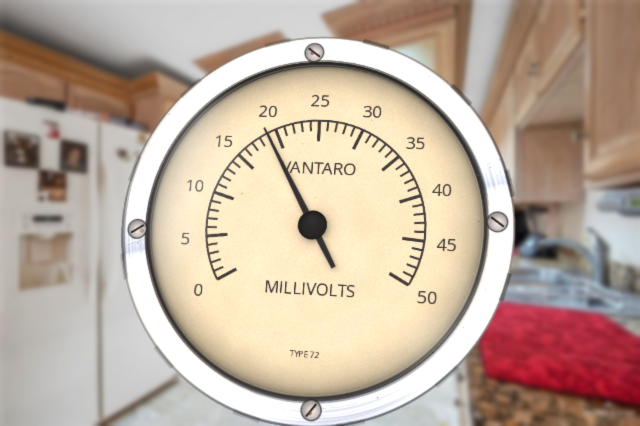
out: mV 19
